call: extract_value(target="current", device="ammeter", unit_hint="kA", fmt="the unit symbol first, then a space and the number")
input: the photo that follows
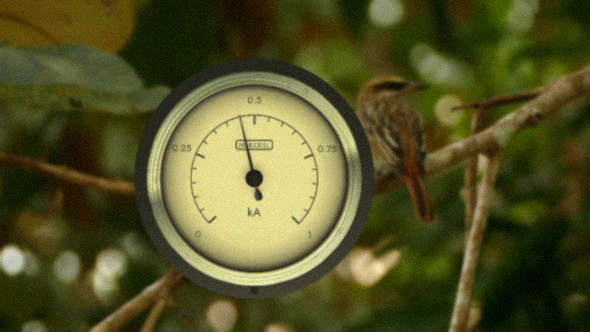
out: kA 0.45
